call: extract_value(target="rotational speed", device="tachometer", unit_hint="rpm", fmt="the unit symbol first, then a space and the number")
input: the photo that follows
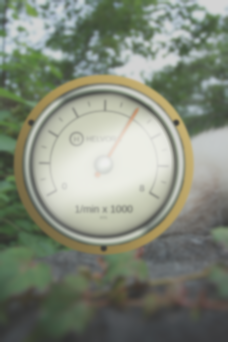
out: rpm 5000
